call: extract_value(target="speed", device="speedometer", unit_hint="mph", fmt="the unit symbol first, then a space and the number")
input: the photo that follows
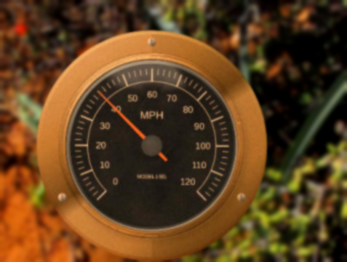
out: mph 40
